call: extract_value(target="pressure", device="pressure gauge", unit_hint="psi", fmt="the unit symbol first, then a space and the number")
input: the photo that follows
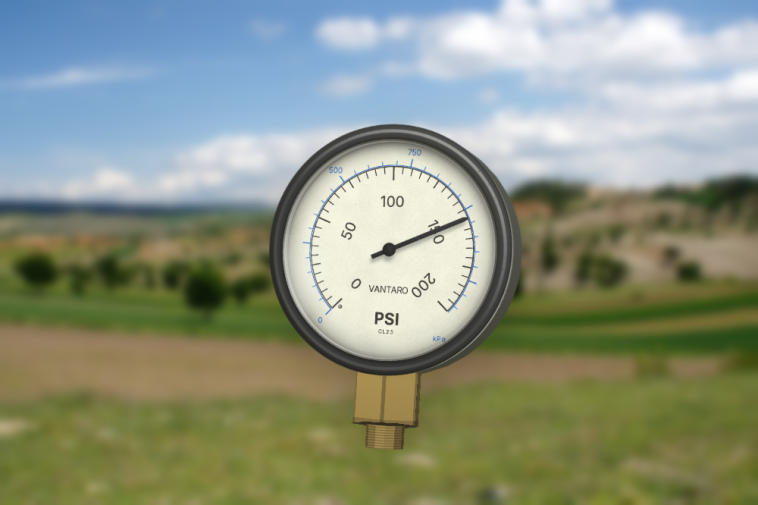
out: psi 150
